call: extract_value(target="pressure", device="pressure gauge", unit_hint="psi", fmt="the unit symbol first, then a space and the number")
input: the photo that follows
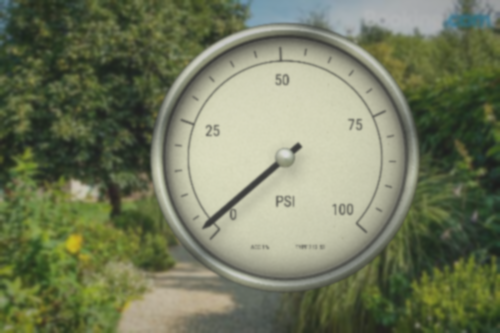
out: psi 2.5
